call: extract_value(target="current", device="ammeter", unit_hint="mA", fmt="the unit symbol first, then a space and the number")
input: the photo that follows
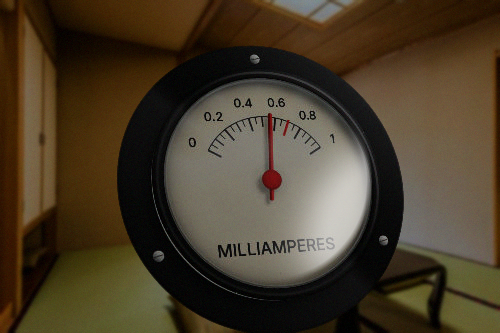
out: mA 0.55
